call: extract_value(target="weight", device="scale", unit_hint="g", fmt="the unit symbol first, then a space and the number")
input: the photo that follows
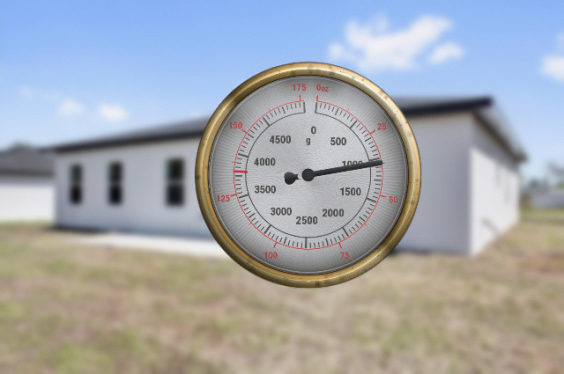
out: g 1050
